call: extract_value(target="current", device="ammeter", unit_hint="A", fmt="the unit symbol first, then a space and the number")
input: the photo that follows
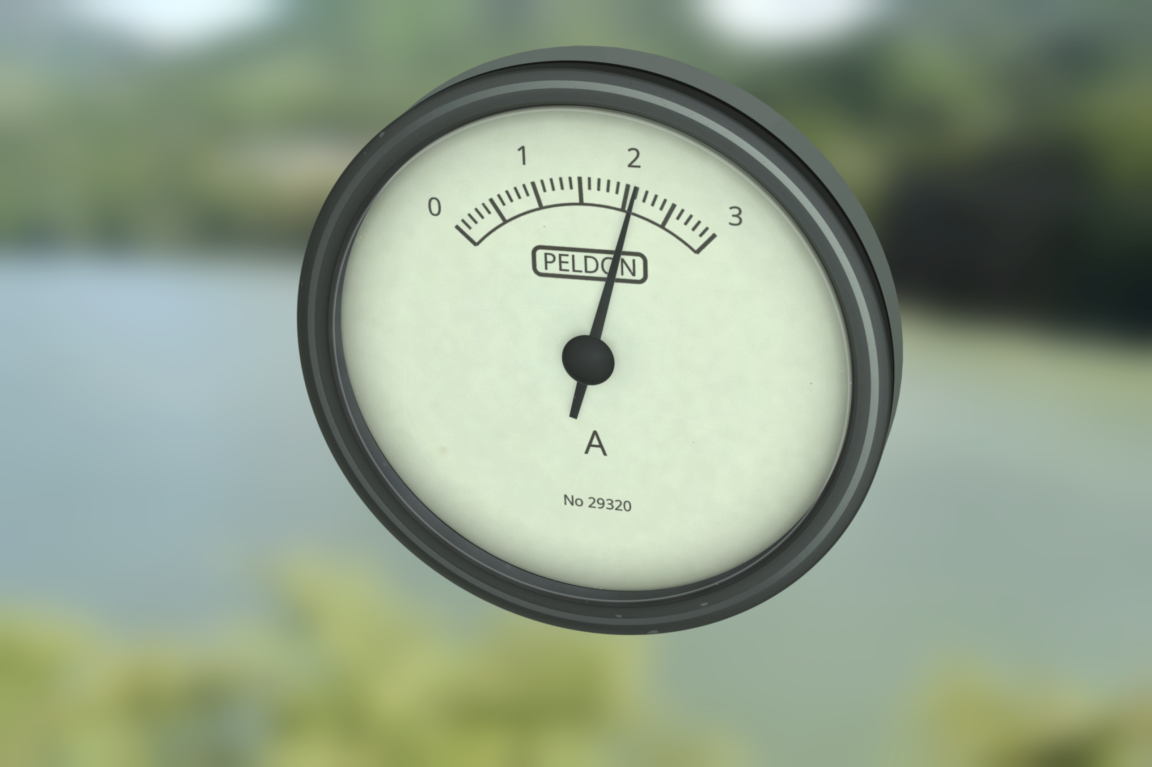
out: A 2.1
